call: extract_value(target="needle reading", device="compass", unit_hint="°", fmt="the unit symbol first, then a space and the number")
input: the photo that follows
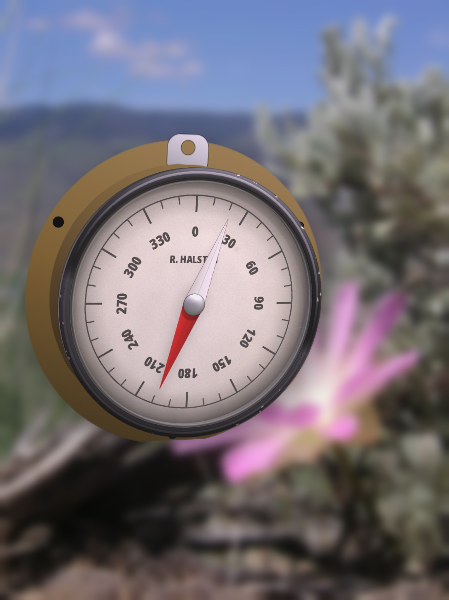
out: ° 200
